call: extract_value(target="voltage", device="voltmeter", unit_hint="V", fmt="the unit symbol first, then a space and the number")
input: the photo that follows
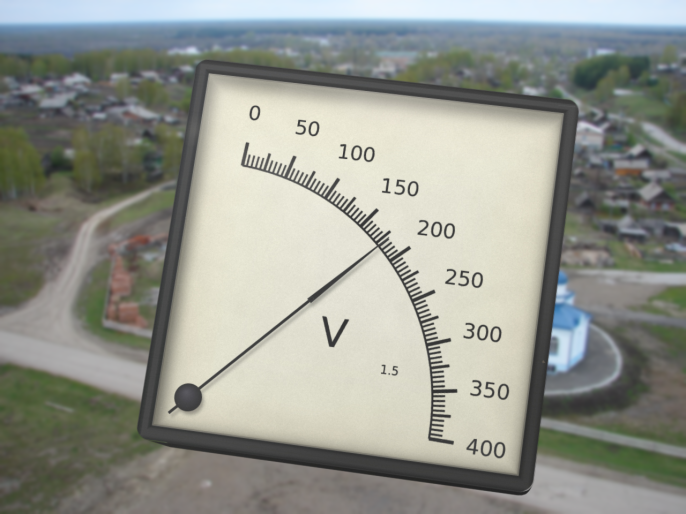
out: V 180
